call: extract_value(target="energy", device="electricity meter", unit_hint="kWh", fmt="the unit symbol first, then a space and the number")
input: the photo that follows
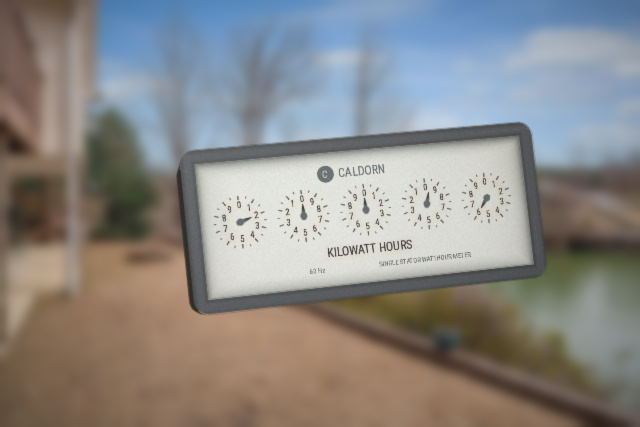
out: kWh 19996
